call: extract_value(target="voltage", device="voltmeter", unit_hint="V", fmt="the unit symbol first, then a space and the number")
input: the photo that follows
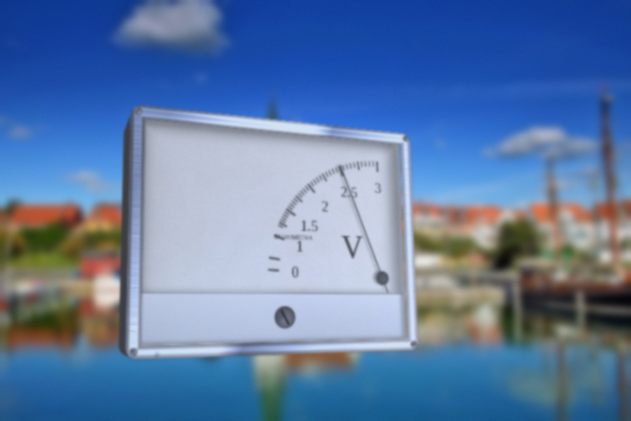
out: V 2.5
